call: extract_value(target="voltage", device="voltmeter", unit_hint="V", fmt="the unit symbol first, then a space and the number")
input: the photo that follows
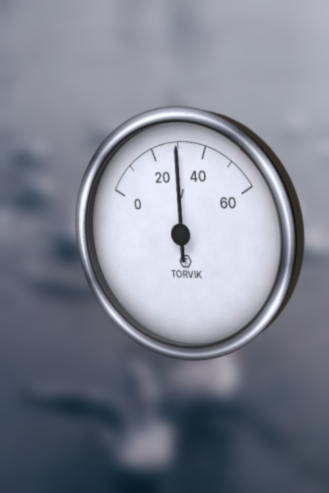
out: V 30
